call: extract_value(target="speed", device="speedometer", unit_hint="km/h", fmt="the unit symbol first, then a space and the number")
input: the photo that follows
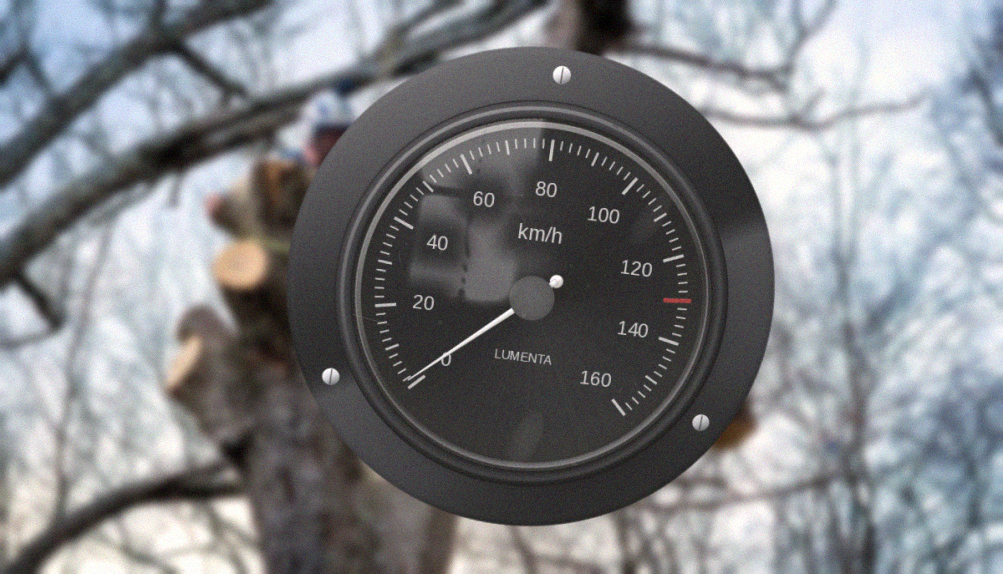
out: km/h 2
